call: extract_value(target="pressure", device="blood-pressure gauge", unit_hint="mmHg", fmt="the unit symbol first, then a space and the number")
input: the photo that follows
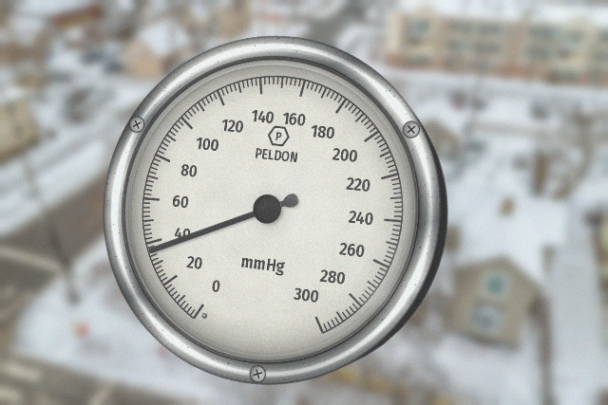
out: mmHg 36
